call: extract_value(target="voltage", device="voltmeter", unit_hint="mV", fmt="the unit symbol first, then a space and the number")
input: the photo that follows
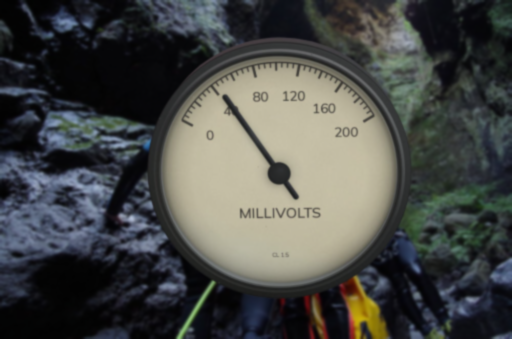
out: mV 45
